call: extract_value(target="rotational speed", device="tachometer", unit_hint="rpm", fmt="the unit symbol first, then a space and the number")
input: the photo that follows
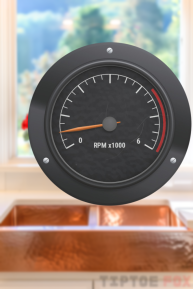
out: rpm 500
